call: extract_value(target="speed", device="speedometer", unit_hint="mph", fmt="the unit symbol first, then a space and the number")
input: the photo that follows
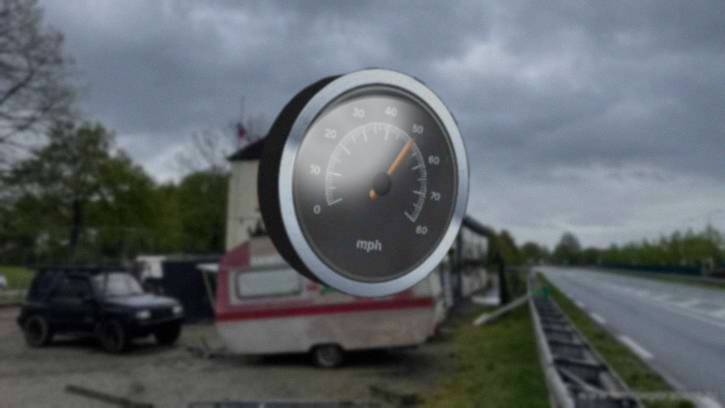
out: mph 50
